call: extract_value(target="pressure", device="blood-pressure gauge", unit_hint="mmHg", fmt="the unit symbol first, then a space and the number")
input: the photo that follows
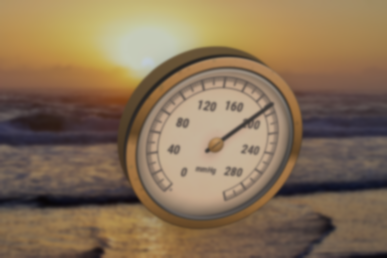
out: mmHg 190
